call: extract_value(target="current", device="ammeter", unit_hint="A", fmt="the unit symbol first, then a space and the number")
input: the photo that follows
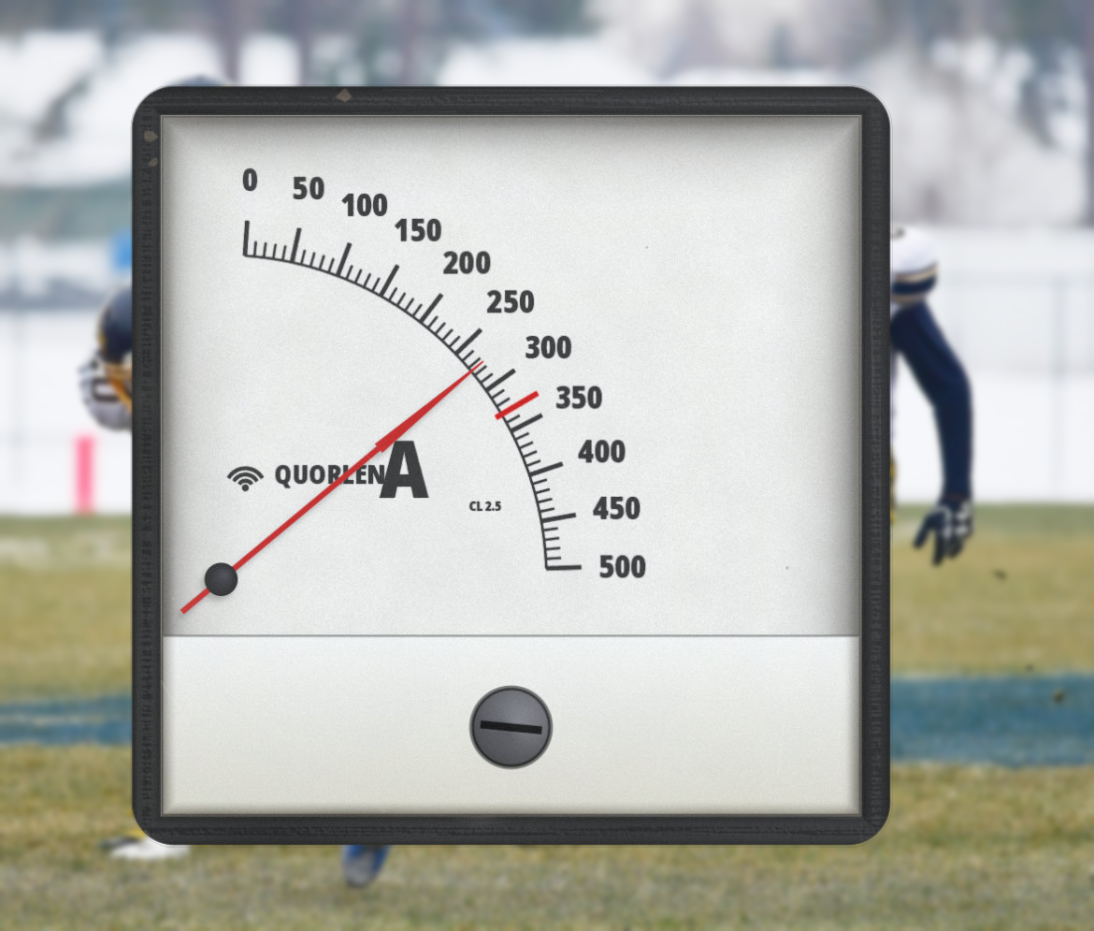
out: A 275
